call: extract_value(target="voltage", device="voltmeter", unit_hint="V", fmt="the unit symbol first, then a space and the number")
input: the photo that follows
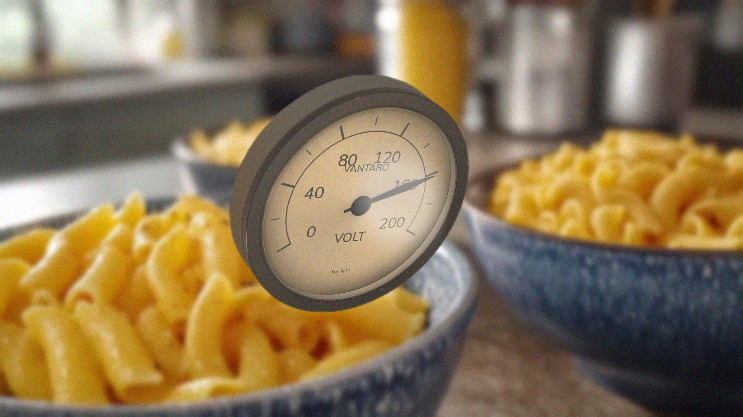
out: V 160
